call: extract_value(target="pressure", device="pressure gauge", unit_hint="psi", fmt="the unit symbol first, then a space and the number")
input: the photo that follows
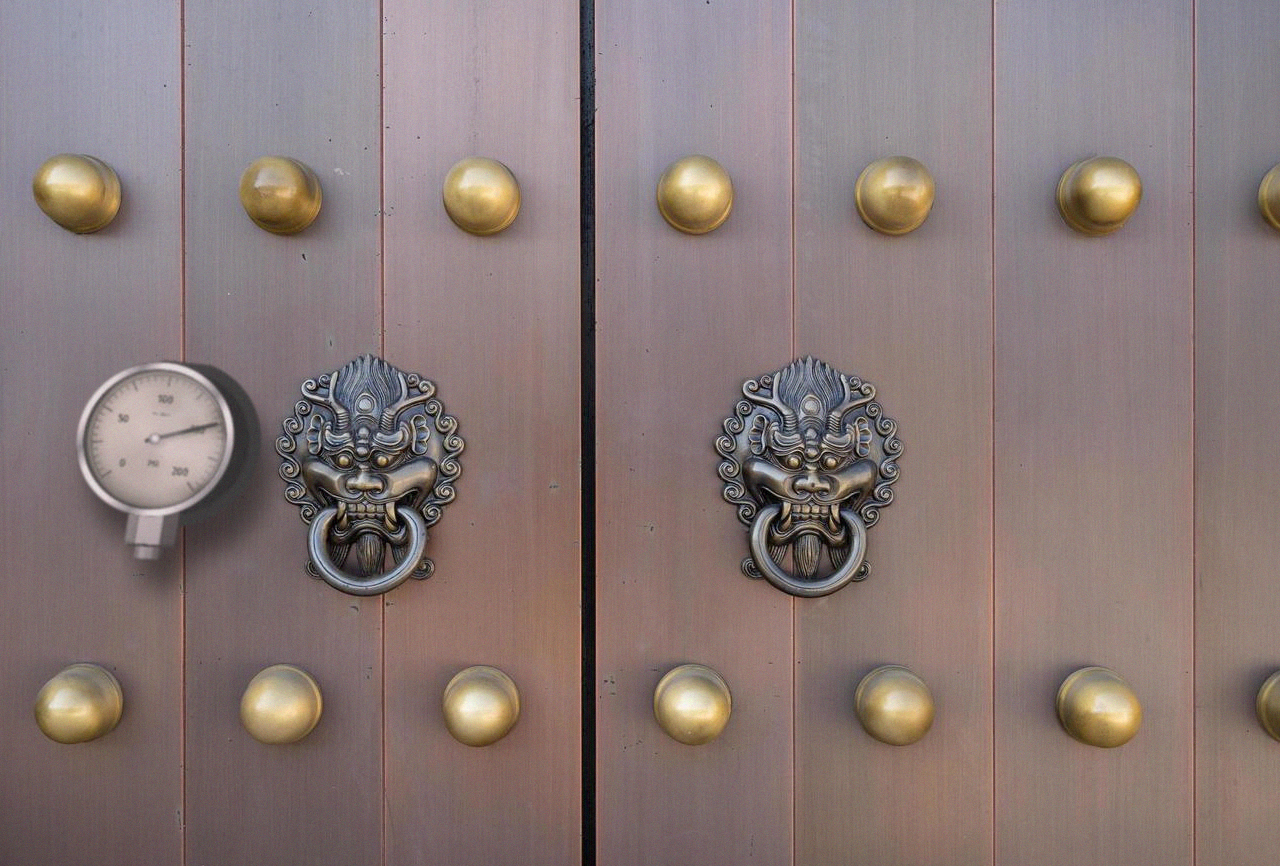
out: psi 150
